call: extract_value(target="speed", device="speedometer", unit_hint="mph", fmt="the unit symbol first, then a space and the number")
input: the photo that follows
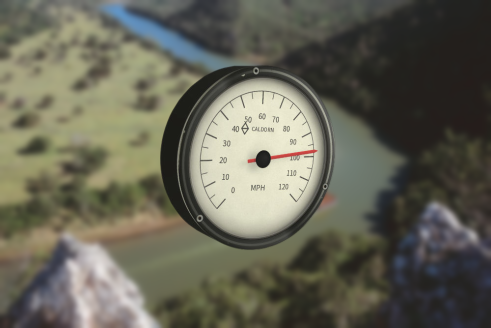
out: mph 97.5
